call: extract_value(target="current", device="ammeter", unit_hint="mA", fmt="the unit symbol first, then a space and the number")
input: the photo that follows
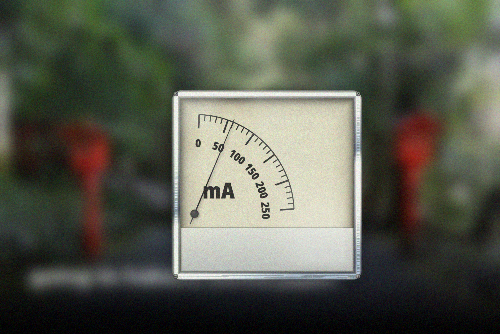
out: mA 60
